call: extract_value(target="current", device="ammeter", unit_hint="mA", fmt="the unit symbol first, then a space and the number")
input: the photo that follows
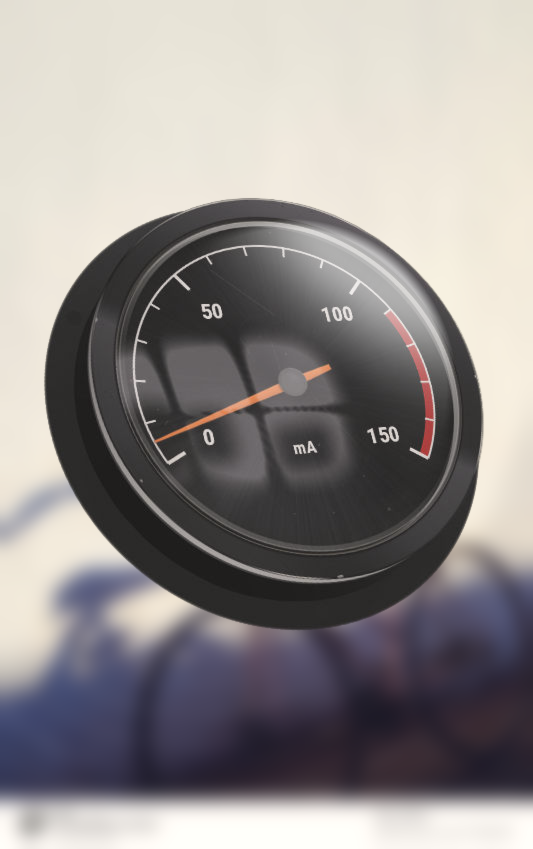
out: mA 5
